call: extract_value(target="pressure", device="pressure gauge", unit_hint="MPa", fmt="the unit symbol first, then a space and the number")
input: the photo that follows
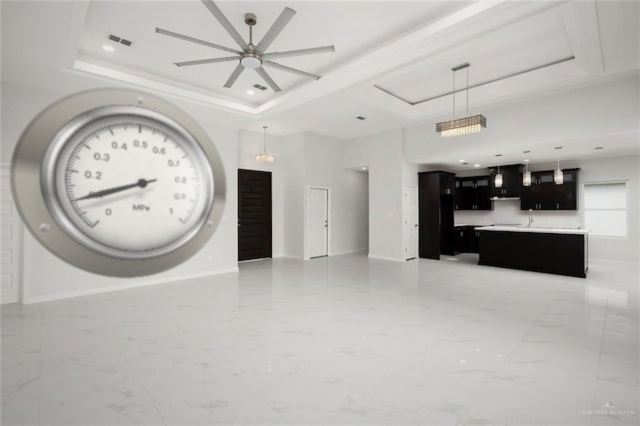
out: MPa 0.1
